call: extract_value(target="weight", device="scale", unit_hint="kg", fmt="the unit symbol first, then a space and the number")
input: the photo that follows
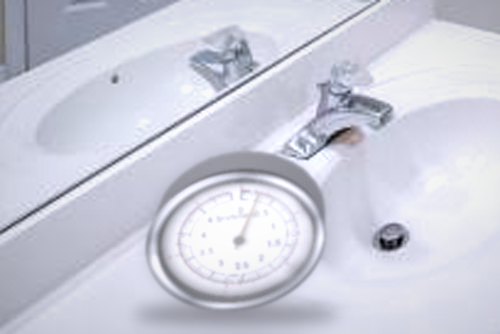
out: kg 0.25
